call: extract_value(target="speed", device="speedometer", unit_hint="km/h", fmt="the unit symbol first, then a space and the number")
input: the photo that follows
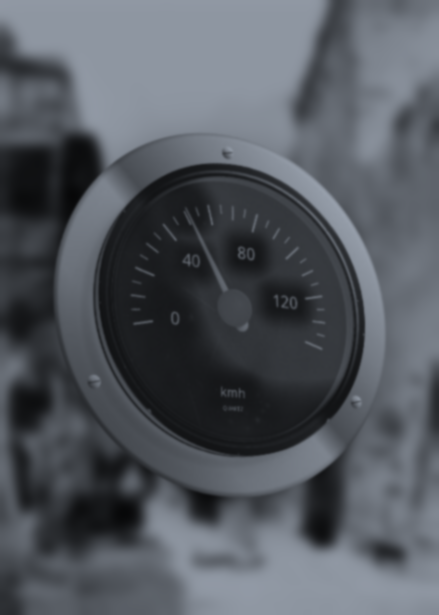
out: km/h 50
